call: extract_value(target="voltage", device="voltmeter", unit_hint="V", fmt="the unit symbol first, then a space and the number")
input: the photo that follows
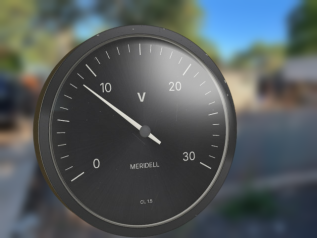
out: V 8.5
